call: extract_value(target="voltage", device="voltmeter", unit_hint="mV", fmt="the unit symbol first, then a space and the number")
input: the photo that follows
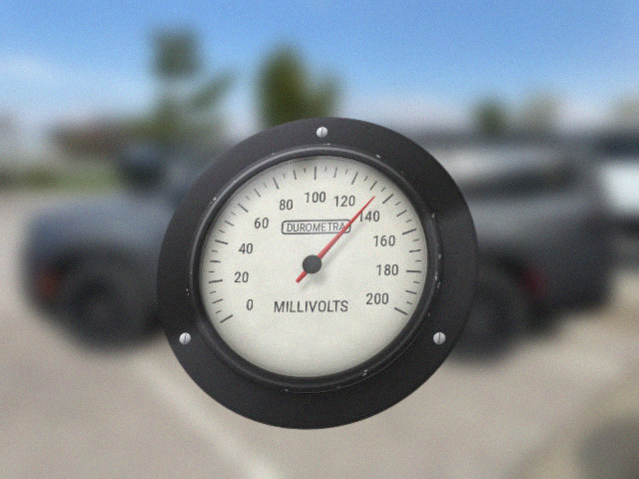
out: mV 135
